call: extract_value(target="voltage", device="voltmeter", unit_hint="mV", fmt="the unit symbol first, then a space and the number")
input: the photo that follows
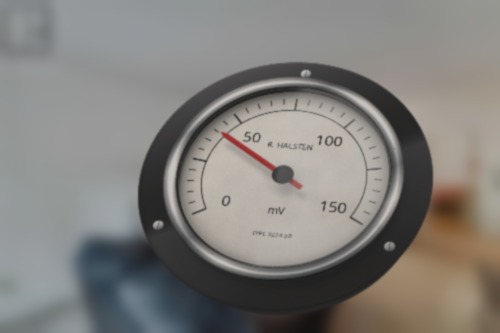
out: mV 40
